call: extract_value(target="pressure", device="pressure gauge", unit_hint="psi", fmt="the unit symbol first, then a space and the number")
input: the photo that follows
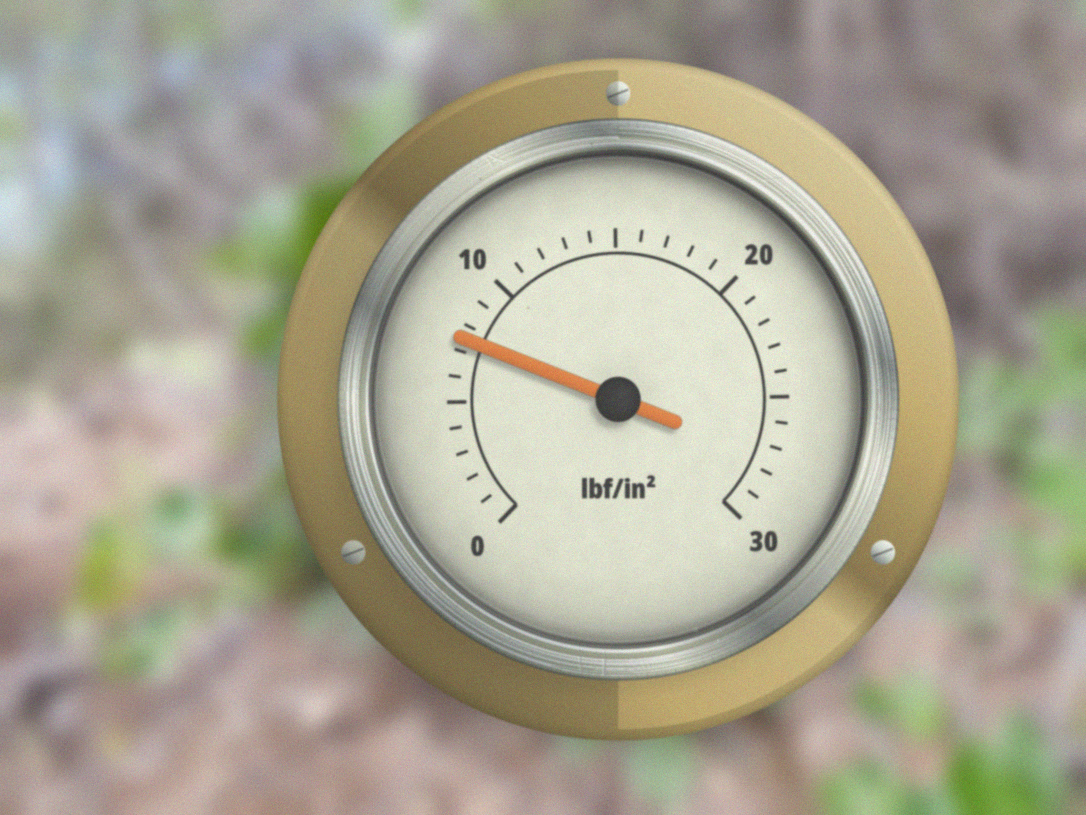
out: psi 7.5
